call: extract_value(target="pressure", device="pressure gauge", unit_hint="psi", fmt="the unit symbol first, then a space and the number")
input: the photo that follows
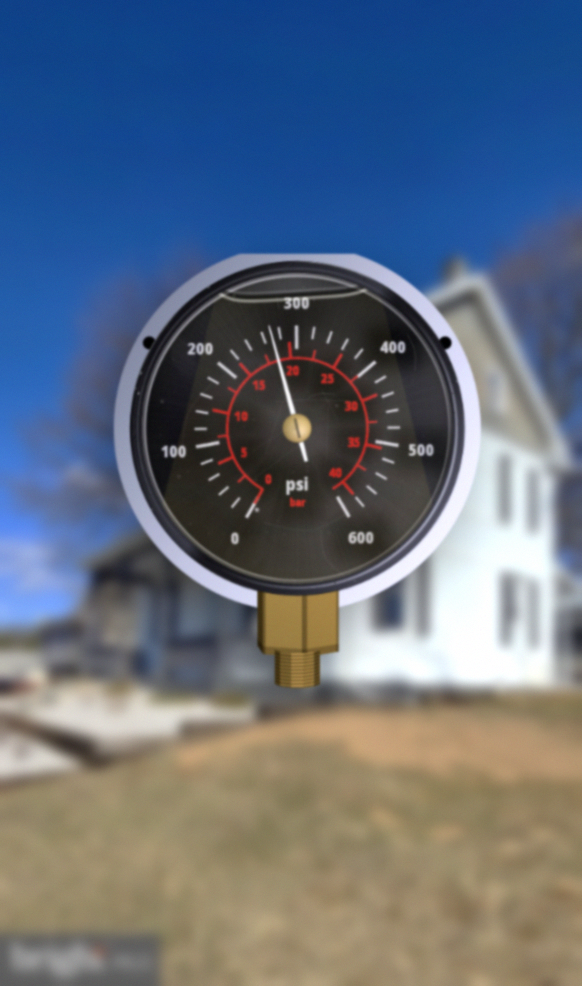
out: psi 270
